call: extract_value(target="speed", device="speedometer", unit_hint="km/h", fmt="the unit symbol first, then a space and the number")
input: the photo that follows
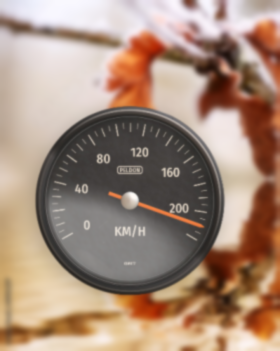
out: km/h 210
